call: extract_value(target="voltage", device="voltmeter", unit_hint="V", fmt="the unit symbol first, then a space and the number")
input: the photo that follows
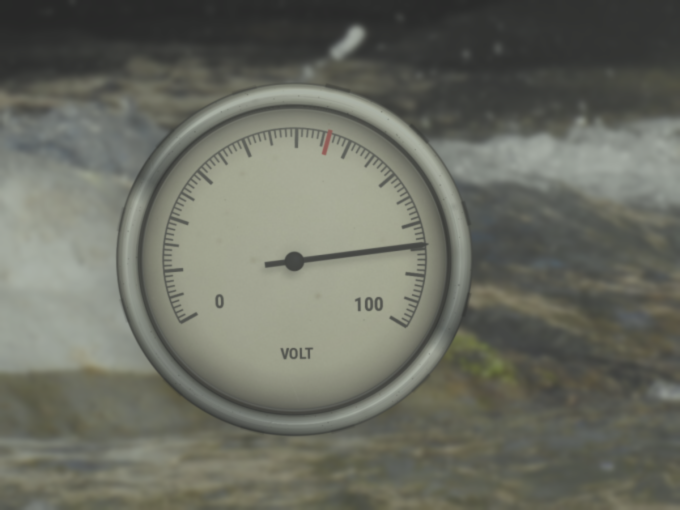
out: V 84
